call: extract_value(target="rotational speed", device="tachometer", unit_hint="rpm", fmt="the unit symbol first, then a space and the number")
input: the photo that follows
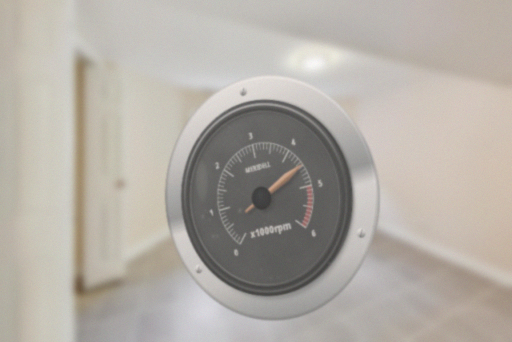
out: rpm 4500
